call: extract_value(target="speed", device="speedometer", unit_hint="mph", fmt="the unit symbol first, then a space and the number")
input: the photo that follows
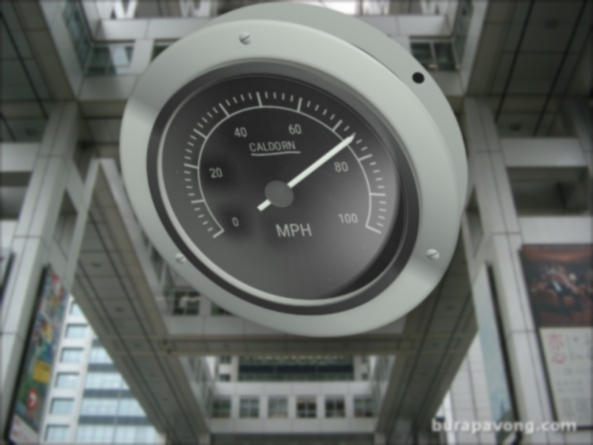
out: mph 74
